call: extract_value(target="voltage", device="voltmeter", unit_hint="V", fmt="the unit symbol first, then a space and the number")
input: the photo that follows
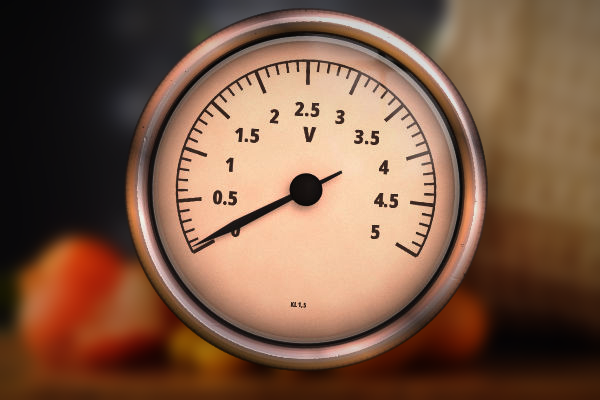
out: V 0.05
